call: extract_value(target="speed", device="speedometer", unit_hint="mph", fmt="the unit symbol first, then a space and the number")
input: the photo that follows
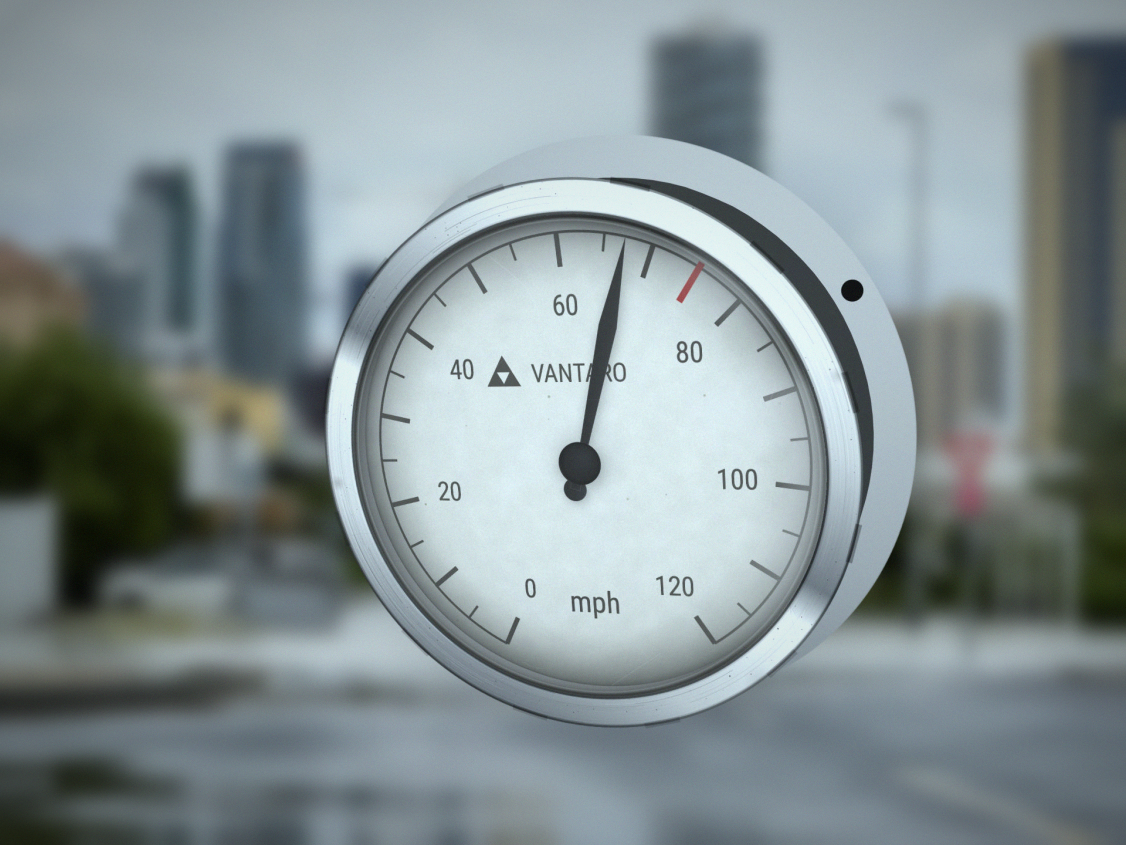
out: mph 67.5
